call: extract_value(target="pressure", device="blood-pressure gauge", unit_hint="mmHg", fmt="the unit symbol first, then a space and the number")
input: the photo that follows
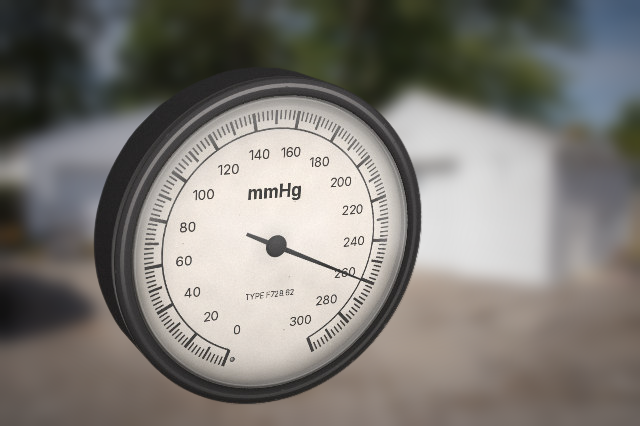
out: mmHg 260
